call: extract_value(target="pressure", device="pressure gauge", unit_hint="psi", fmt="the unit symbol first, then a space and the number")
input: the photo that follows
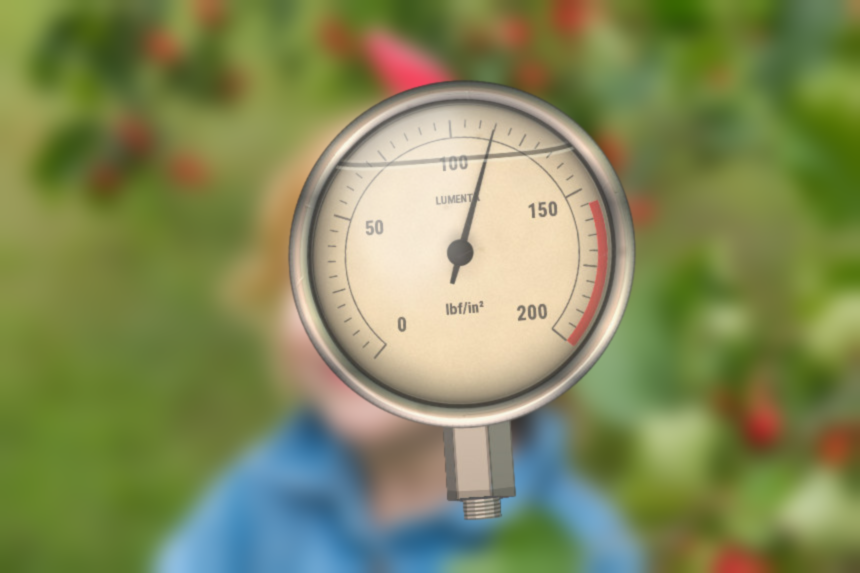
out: psi 115
